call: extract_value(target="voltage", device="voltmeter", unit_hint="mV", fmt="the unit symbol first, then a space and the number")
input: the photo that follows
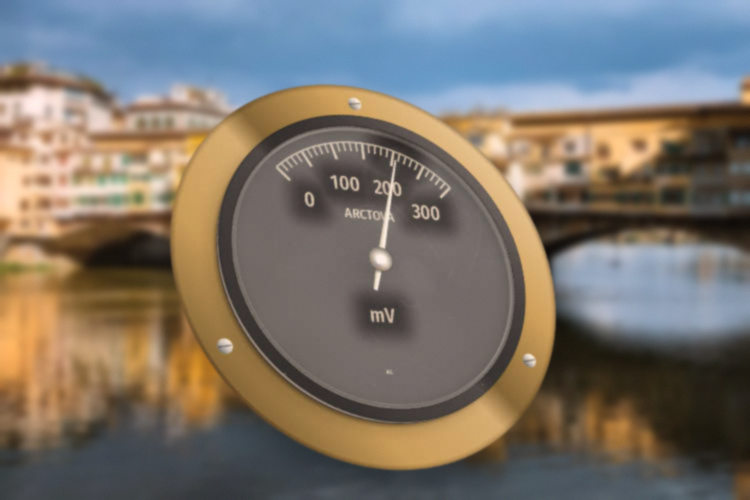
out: mV 200
